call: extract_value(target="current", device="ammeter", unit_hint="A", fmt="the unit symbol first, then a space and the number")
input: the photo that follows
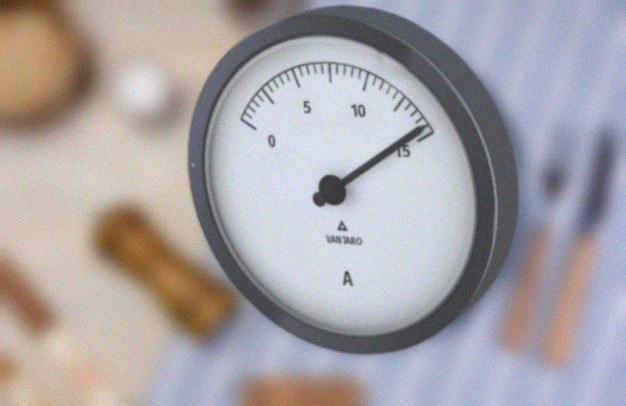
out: A 14.5
